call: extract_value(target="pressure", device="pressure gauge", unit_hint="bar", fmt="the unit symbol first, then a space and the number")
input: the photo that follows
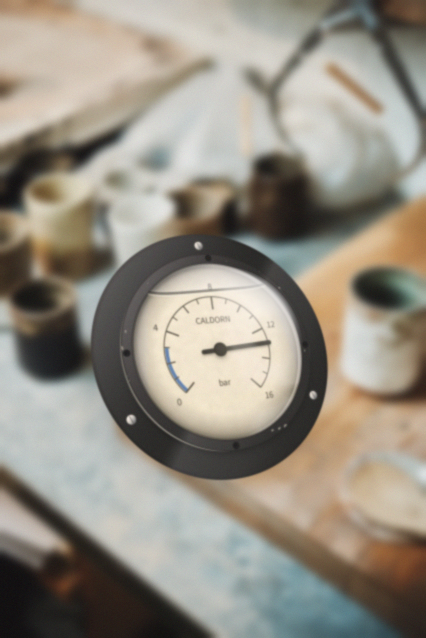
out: bar 13
